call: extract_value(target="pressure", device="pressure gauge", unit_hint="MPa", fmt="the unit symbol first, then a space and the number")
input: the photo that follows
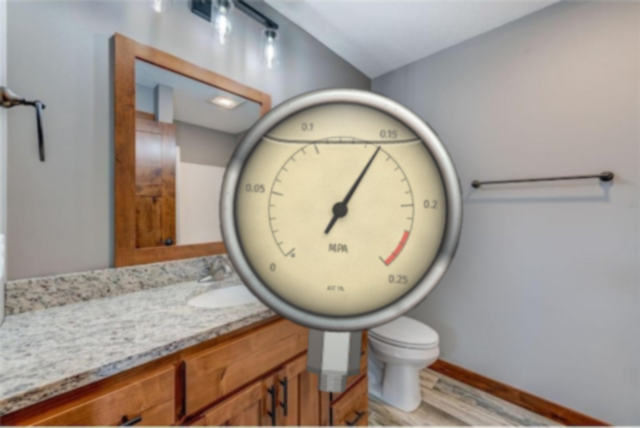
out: MPa 0.15
